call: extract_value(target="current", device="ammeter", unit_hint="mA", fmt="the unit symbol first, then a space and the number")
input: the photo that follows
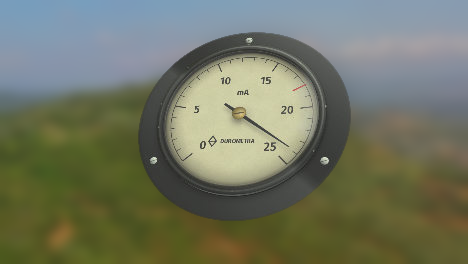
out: mA 24
